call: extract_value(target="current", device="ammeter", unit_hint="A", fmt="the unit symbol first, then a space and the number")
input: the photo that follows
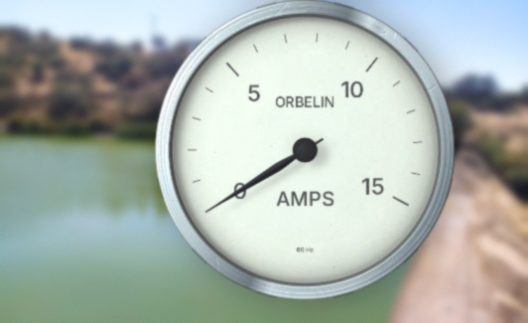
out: A 0
